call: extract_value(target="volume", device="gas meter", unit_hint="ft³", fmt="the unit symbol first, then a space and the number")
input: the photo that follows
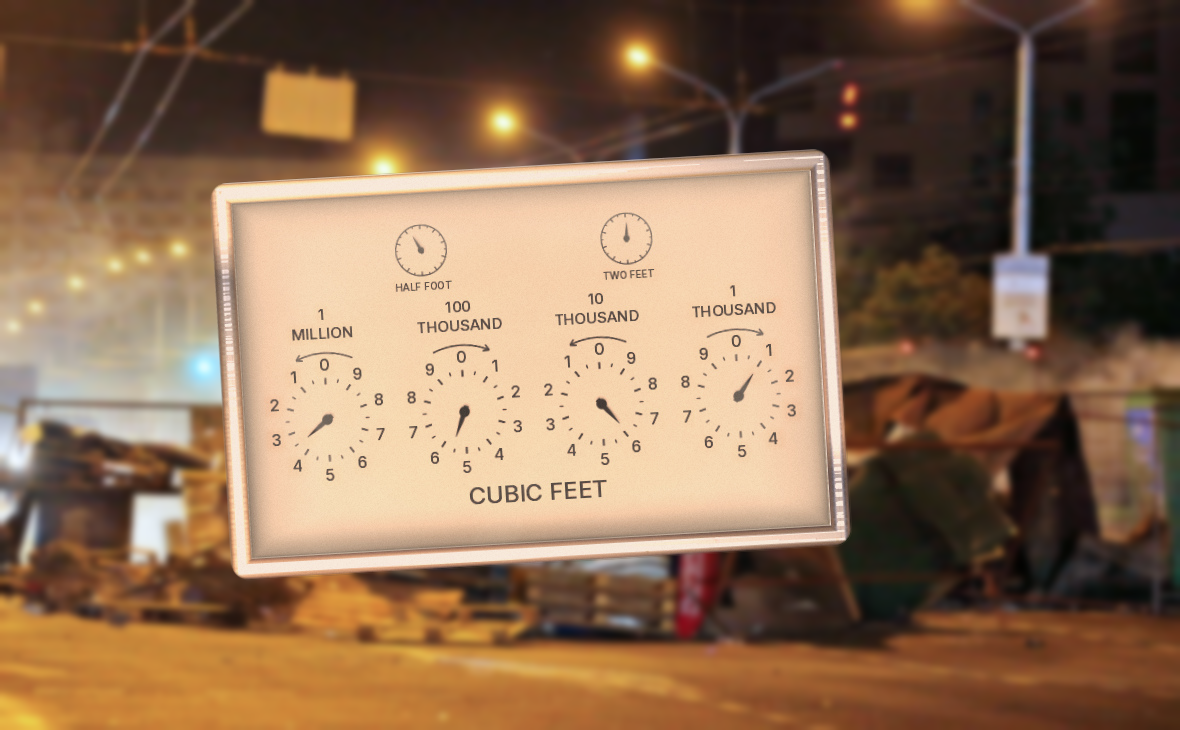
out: ft³ 356100
